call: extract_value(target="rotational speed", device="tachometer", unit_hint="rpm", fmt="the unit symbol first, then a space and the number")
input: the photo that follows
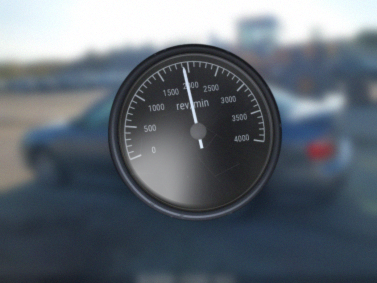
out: rpm 1900
